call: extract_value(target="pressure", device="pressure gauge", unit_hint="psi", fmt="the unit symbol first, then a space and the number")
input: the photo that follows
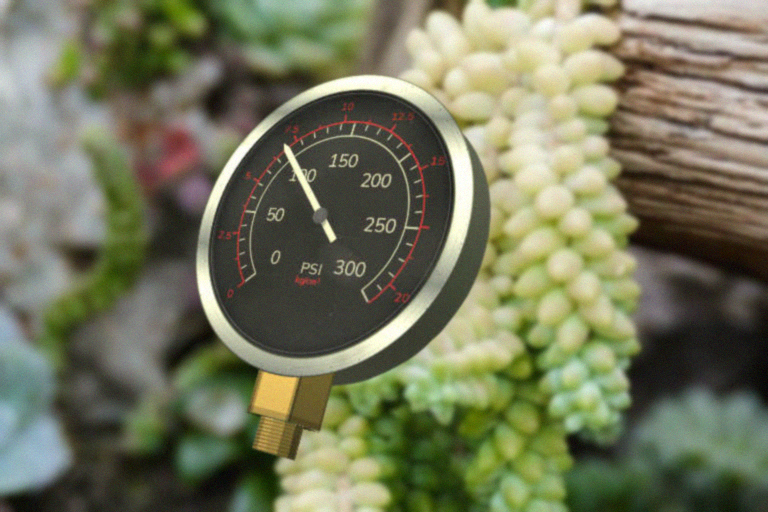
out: psi 100
